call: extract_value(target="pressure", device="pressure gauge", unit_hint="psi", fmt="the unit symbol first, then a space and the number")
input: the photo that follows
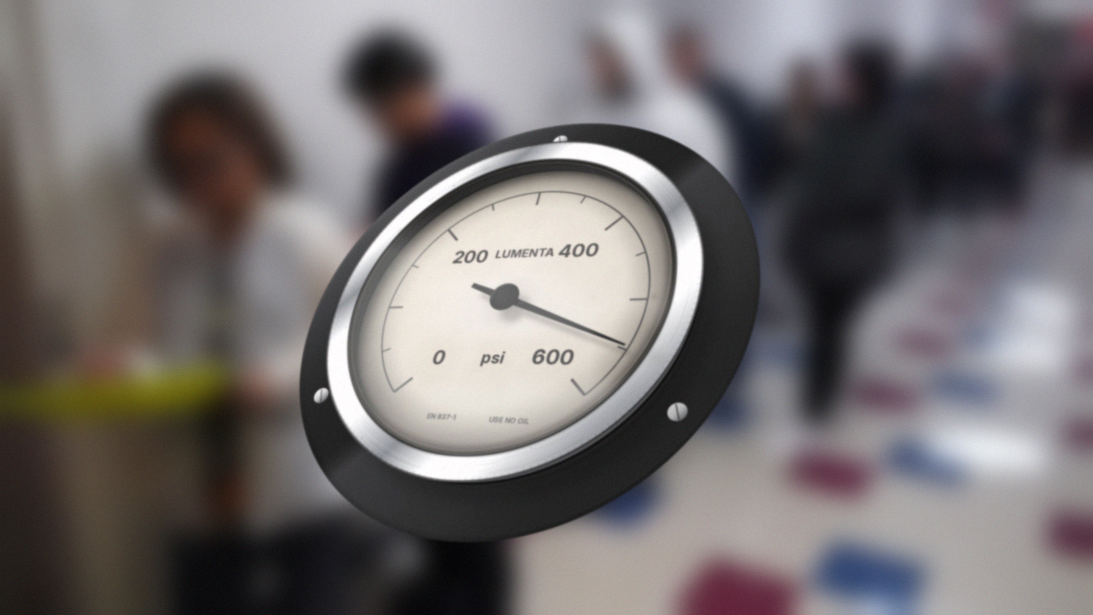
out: psi 550
